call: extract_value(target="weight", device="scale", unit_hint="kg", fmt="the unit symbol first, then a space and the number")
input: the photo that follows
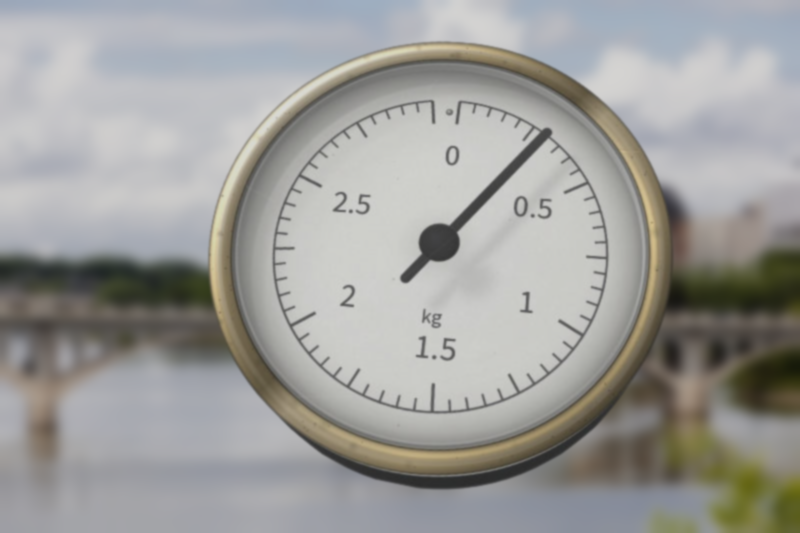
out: kg 0.3
